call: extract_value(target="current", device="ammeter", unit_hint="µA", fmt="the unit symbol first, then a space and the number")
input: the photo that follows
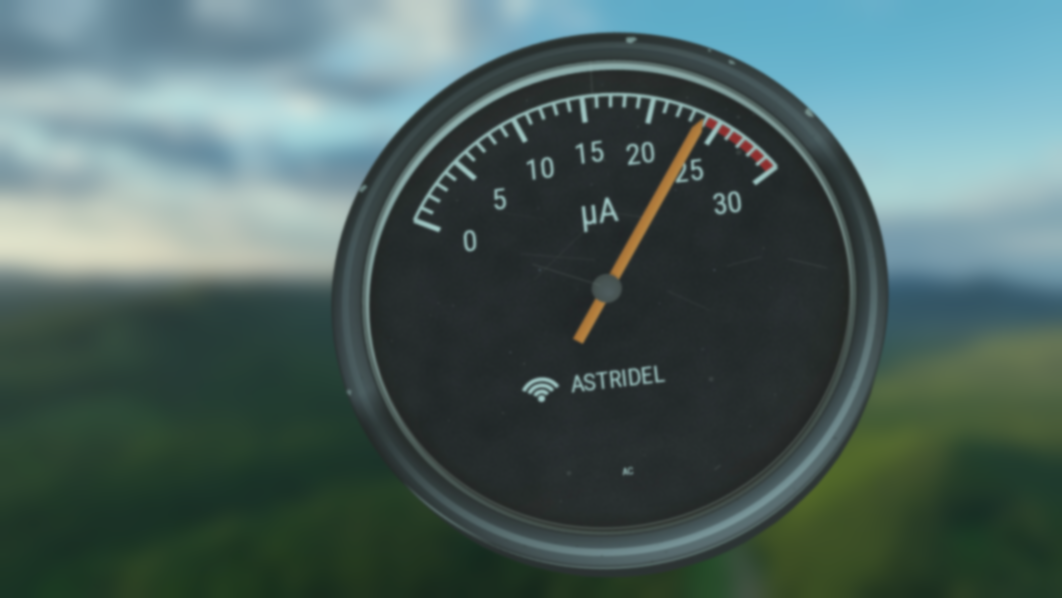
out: µA 24
